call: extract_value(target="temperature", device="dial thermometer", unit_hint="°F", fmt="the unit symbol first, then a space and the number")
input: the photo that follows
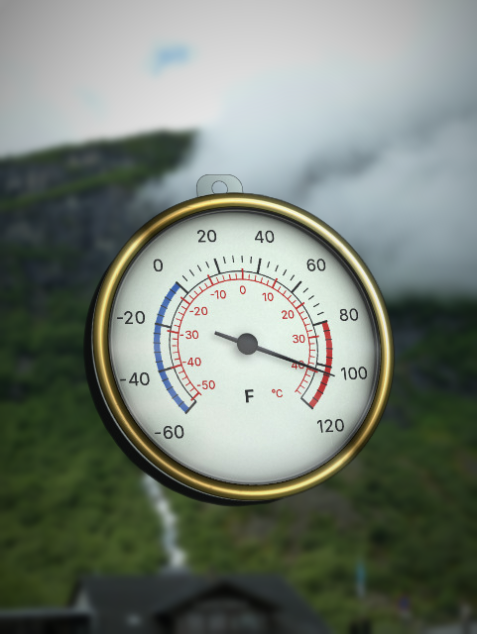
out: °F 104
